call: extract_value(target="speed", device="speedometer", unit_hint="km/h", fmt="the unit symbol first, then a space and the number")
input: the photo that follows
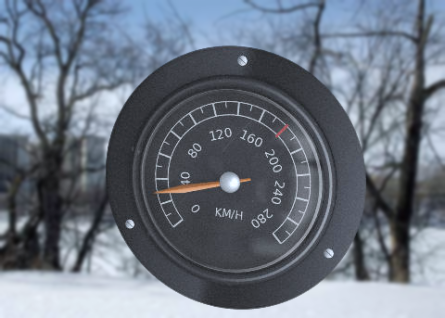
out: km/h 30
